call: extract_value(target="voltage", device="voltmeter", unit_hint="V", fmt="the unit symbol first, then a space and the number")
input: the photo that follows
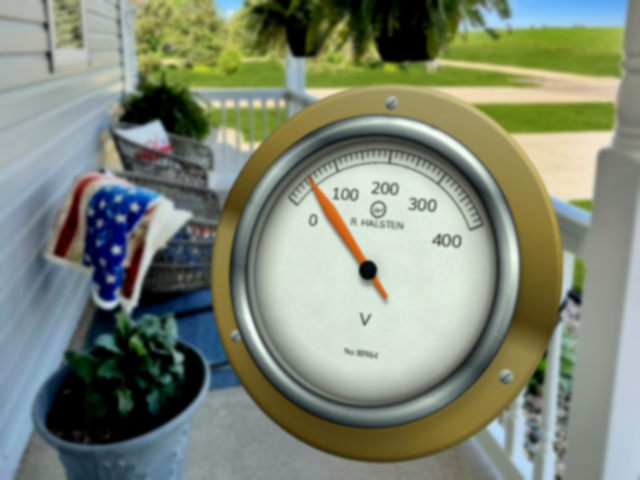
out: V 50
